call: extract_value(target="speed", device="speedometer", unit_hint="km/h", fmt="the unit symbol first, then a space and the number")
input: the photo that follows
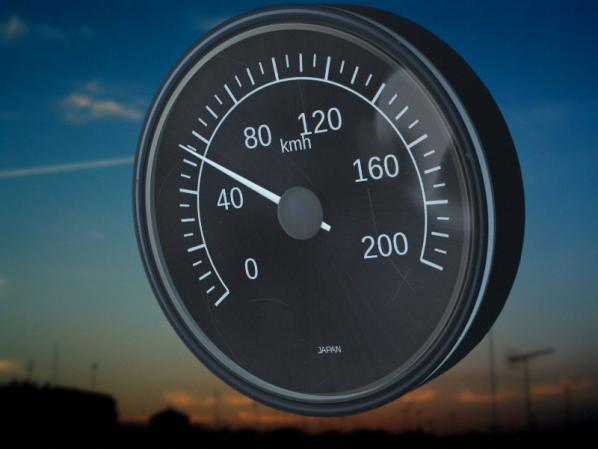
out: km/h 55
